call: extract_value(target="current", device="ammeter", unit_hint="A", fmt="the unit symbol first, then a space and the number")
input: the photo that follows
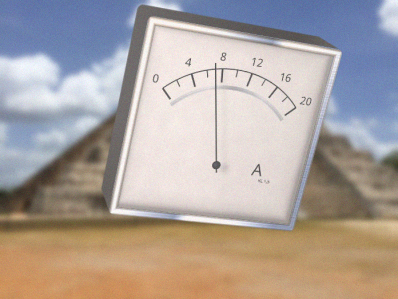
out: A 7
